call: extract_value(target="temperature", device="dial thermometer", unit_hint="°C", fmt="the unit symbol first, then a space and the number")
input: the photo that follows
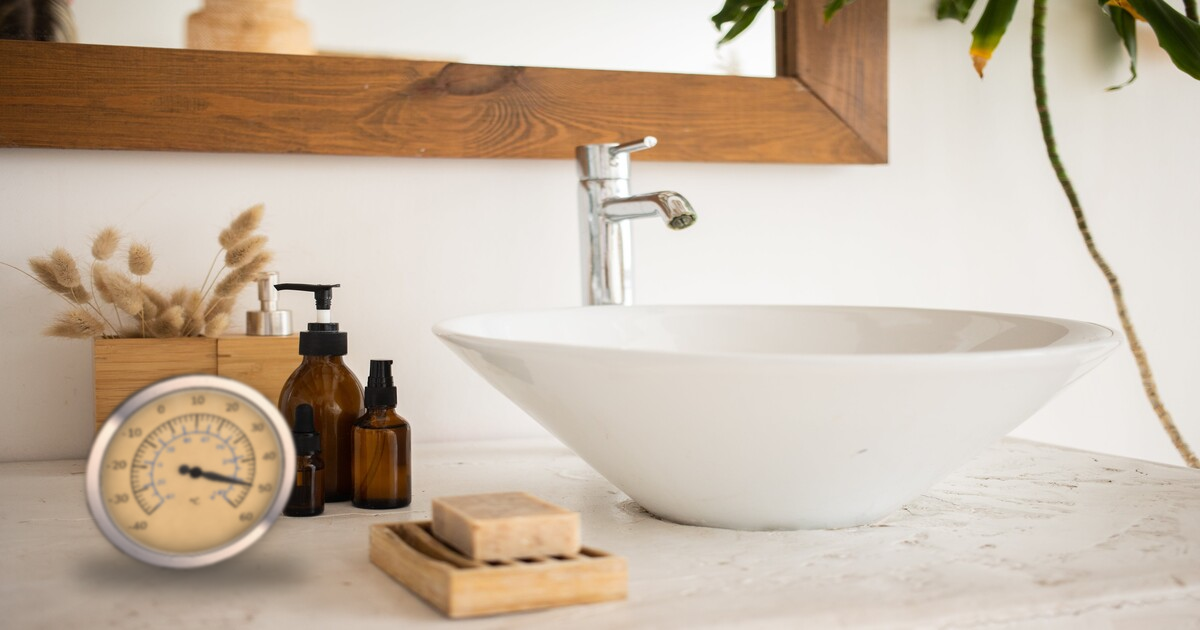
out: °C 50
